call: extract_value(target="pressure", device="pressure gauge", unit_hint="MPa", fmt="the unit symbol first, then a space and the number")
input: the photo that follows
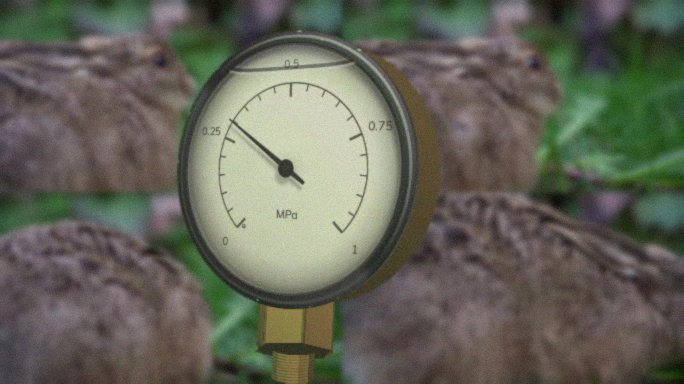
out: MPa 0.3
